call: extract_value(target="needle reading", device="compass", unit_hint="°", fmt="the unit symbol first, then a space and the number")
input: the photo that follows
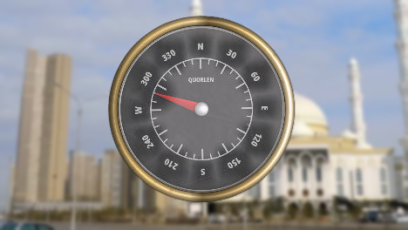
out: ° 290
